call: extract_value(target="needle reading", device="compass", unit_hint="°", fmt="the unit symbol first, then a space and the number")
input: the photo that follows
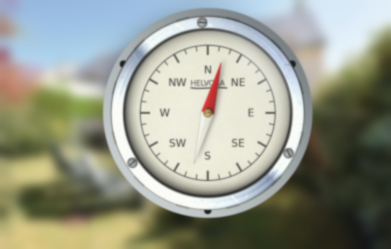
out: ° 15
